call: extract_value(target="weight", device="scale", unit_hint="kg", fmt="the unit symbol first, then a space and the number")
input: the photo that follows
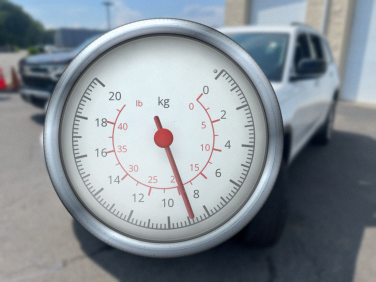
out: kg 8.8
